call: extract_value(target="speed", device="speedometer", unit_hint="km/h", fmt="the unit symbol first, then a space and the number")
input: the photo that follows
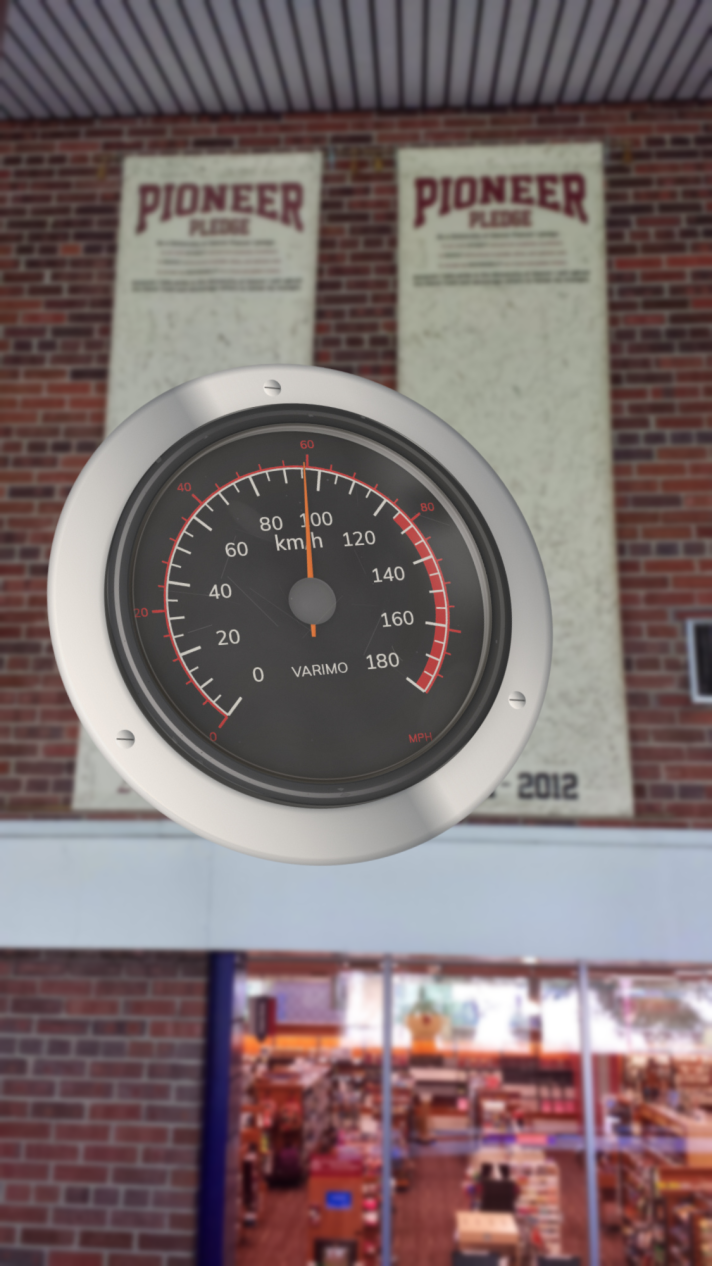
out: km/h 95
